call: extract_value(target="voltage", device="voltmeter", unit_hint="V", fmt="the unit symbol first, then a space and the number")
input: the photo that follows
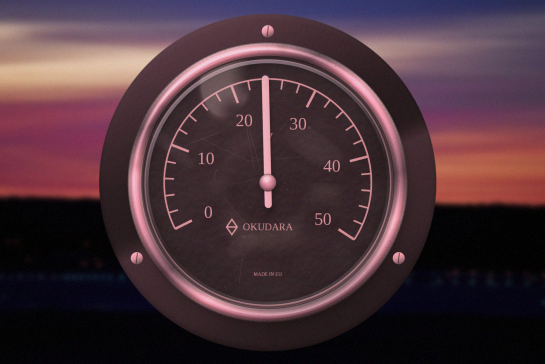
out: V 24
